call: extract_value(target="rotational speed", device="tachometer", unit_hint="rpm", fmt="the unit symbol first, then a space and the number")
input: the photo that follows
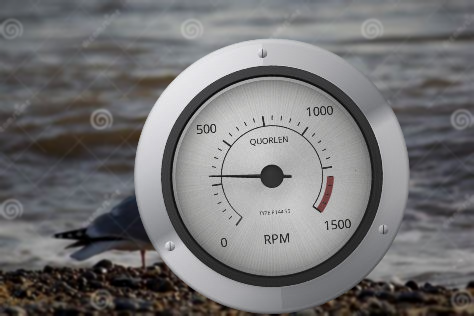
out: rpm 300
